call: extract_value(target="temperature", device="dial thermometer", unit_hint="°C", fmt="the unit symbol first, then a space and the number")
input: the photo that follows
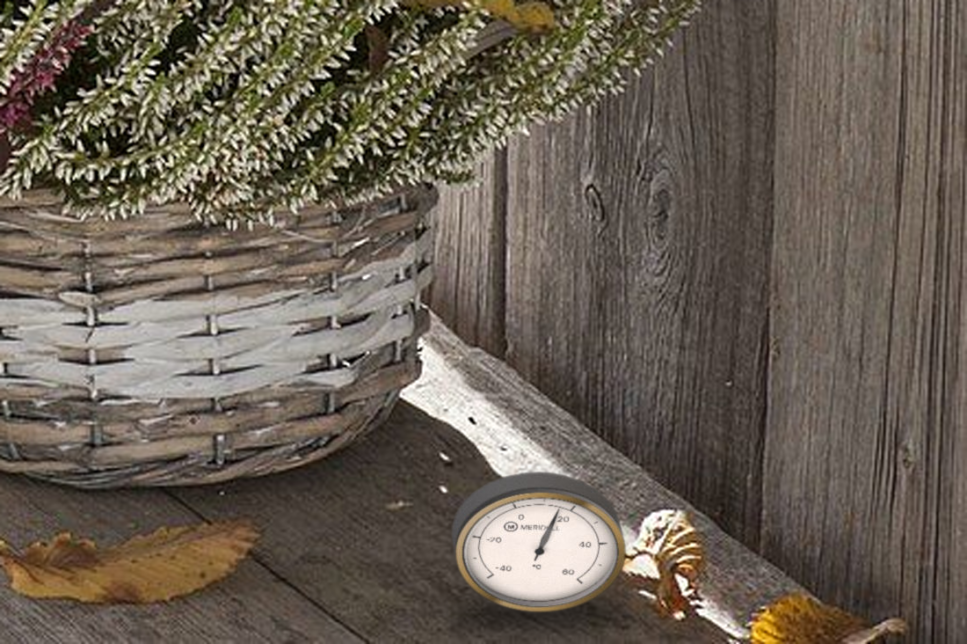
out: °C 15
